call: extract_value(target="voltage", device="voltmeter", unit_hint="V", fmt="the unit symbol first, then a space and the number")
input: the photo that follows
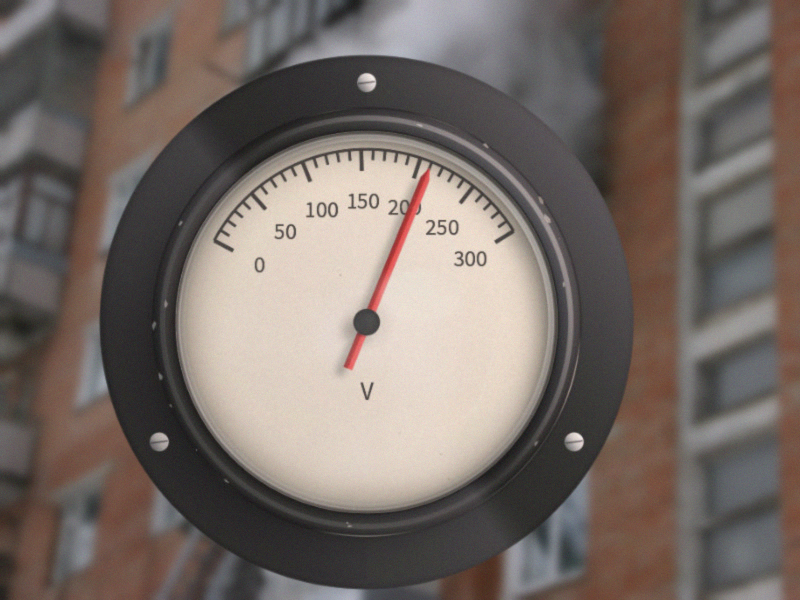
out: V 210
